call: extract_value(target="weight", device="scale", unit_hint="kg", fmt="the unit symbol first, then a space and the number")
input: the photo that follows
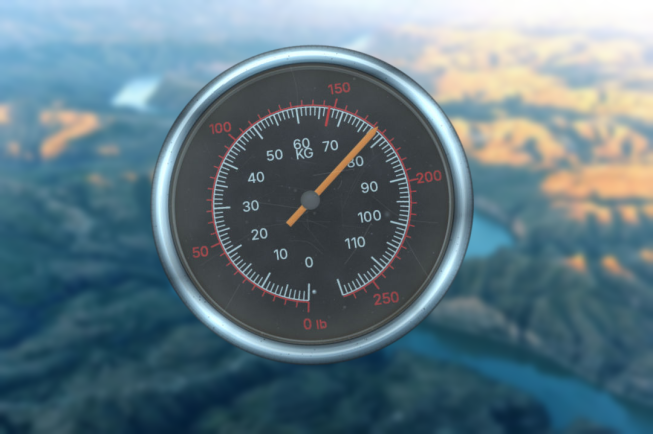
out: kg 78
